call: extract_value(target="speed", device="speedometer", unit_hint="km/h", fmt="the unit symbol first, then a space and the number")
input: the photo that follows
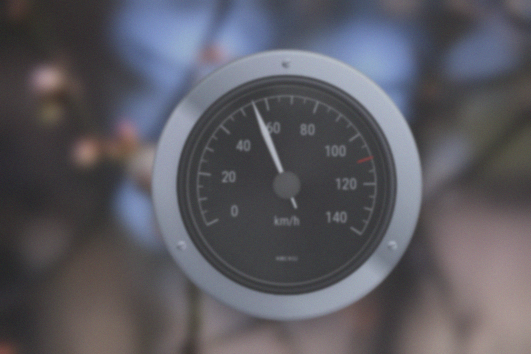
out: km/h 55
